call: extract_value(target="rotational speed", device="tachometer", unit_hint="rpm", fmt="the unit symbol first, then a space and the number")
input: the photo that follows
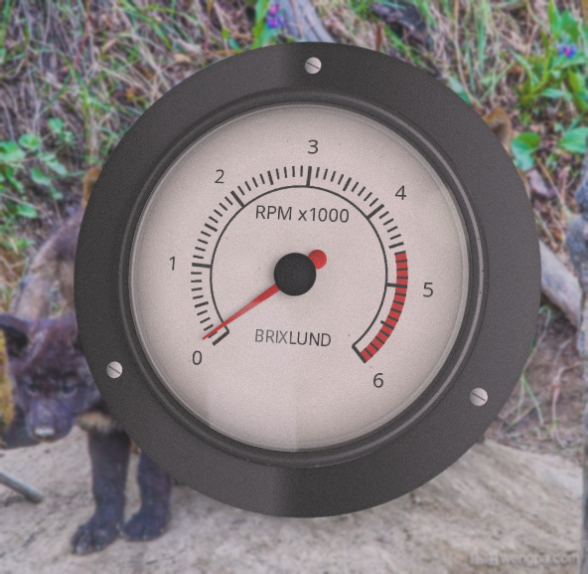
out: rpm 100
